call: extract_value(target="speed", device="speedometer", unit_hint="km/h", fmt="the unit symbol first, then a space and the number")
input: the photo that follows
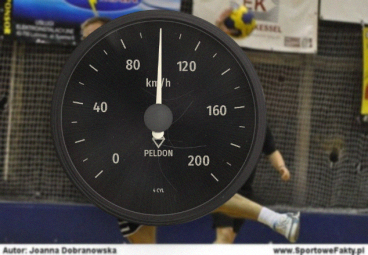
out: km/h 100
